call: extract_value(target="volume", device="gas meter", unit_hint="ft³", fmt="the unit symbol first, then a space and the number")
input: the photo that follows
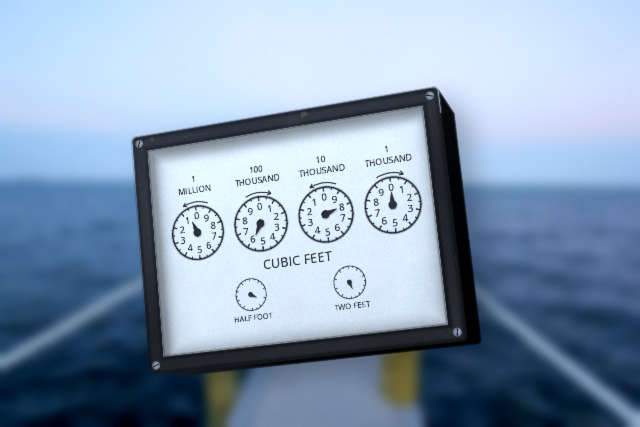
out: ft³ 58000
